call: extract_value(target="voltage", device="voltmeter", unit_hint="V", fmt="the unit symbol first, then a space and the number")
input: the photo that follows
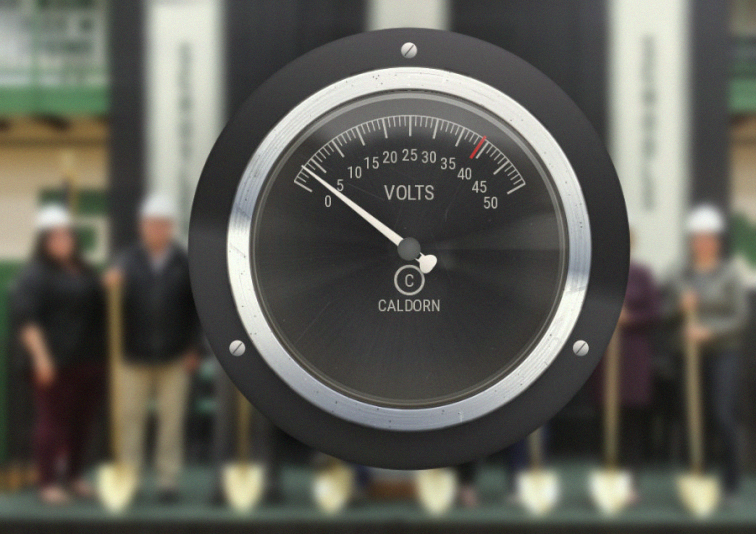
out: V 3
